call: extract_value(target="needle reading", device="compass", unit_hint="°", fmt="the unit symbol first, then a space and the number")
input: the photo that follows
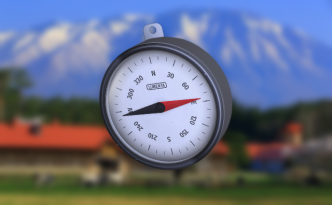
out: ° 85
